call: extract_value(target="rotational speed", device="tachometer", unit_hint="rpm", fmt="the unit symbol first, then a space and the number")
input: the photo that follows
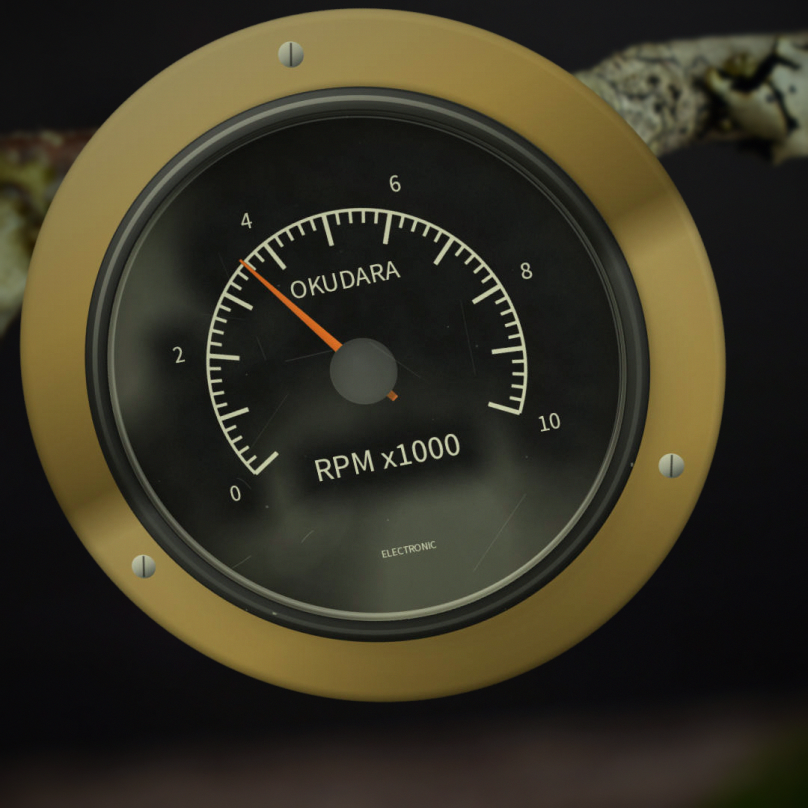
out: rpm 3600
